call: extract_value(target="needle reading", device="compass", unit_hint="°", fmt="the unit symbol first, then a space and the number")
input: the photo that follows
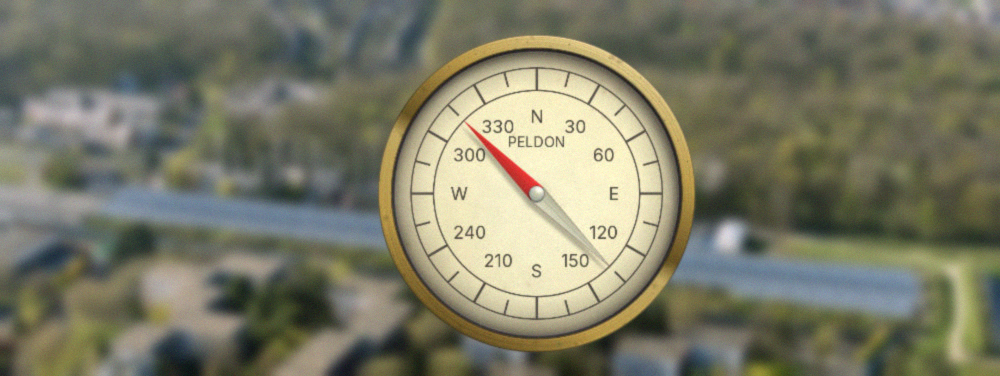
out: ° 315
